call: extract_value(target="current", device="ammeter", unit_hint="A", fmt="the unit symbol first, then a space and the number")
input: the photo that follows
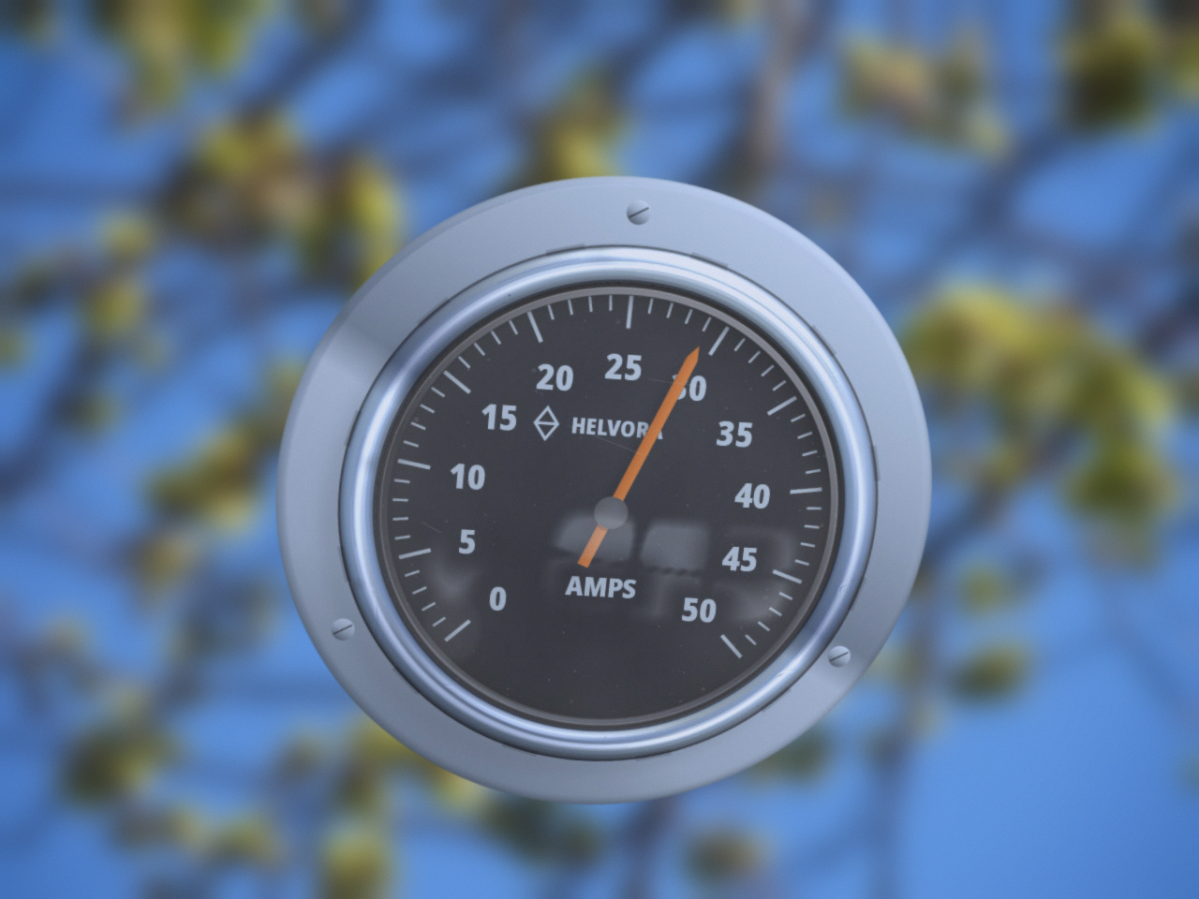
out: A 29
